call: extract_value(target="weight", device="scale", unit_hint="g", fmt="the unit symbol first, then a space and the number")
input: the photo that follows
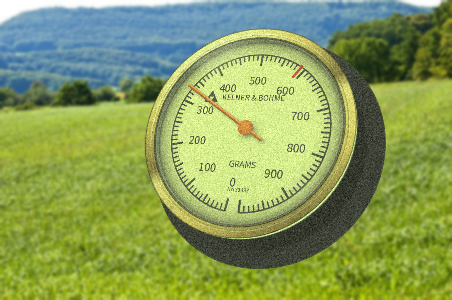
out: g 330
